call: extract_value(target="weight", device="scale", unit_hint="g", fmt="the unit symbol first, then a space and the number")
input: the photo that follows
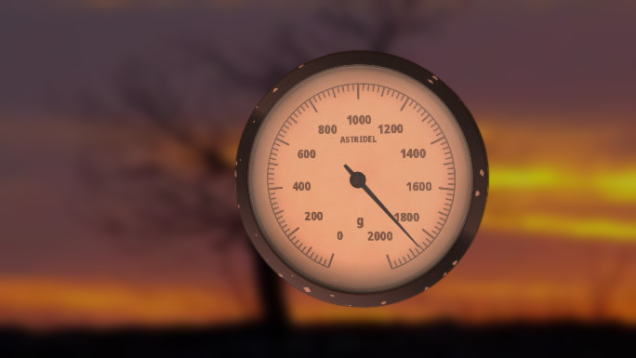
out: g 1860
